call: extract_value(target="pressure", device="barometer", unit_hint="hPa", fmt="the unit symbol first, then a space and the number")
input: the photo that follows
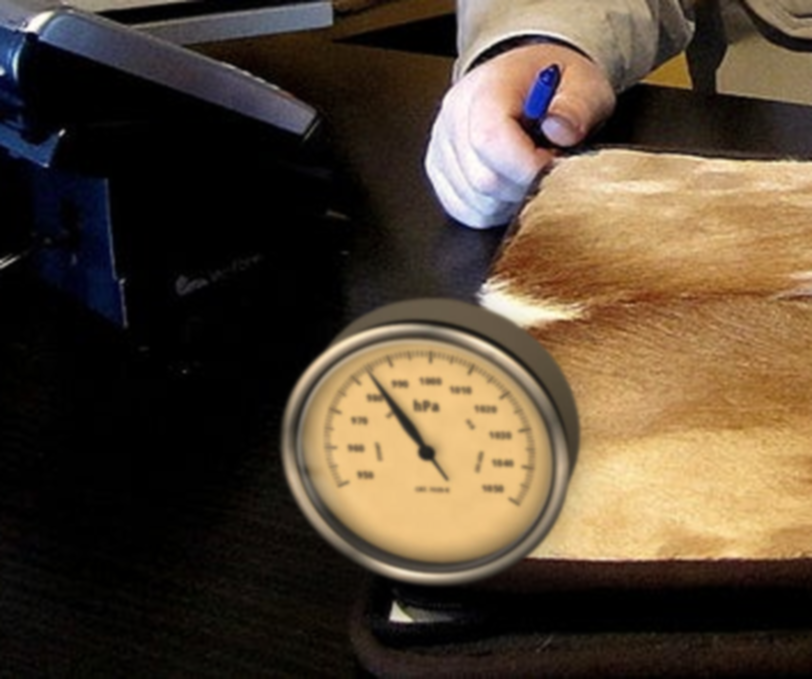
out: hPa 985
